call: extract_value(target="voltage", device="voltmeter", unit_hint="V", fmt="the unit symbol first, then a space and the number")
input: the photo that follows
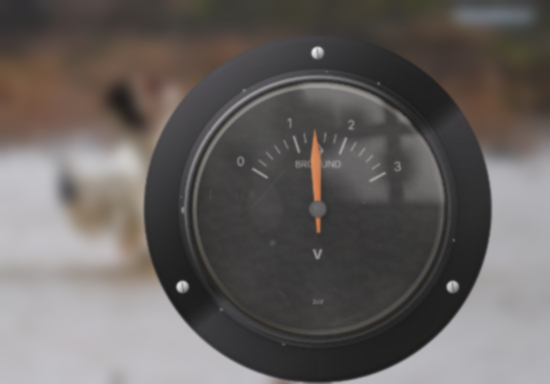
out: V 1.4
